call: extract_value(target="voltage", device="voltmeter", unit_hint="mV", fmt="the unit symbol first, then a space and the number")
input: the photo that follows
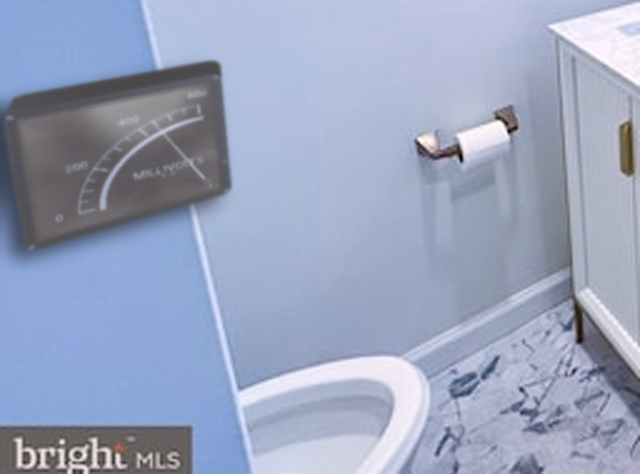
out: mV 450
